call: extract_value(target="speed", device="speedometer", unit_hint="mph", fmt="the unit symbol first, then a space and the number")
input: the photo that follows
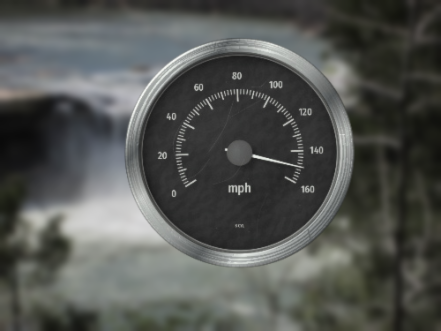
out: mph 150
